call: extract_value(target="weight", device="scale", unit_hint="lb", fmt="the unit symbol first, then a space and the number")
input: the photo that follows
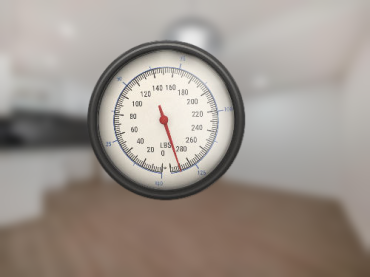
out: lb 290
